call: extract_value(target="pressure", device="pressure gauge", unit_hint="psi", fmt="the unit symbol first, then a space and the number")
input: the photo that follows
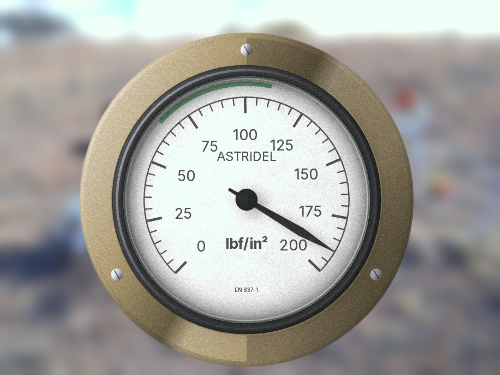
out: psi 190
